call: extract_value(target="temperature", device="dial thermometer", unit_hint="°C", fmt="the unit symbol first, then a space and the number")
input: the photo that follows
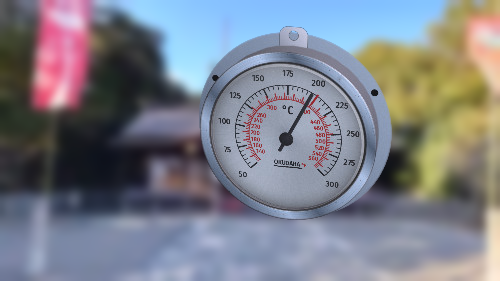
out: °C 200
